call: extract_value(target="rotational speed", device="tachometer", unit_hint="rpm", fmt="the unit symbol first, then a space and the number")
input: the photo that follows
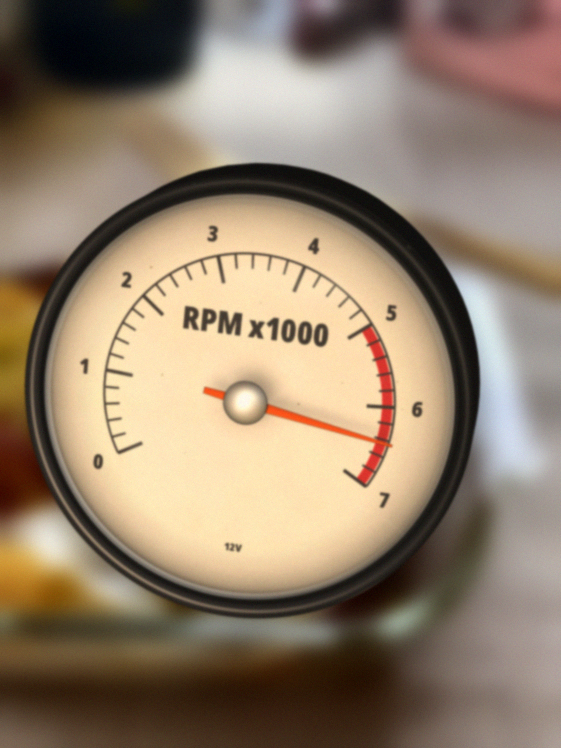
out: rpm 6400
